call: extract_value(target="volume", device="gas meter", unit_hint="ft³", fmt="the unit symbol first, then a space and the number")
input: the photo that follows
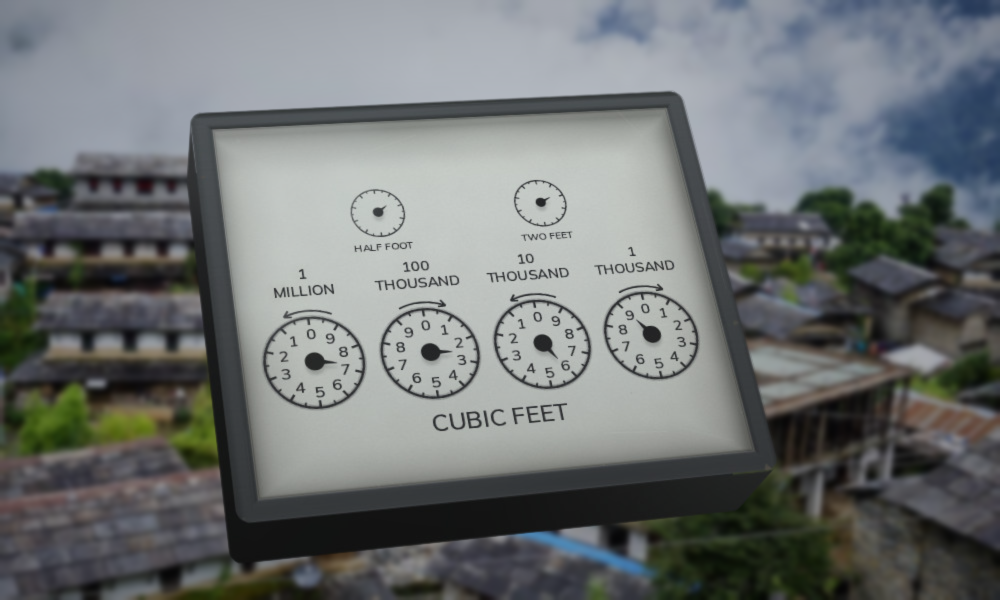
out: ft³ 725900
